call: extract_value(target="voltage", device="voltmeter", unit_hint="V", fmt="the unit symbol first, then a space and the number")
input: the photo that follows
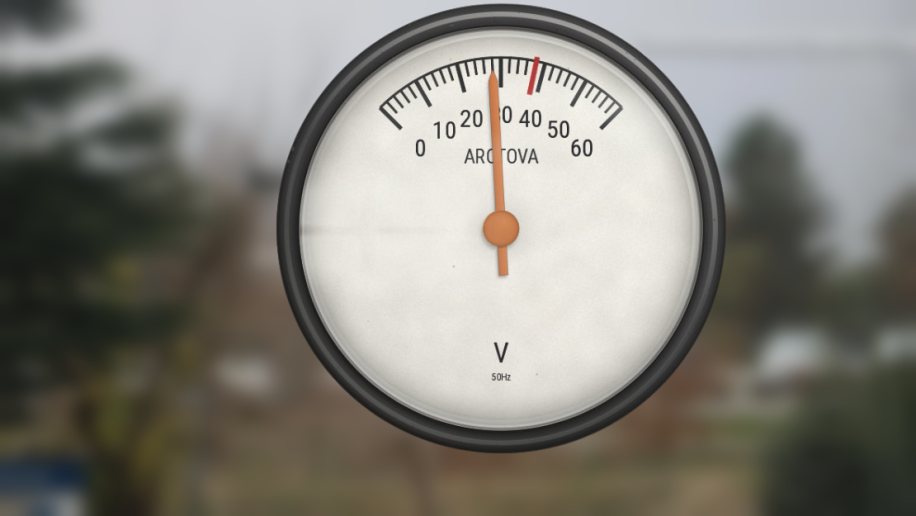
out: V 28
